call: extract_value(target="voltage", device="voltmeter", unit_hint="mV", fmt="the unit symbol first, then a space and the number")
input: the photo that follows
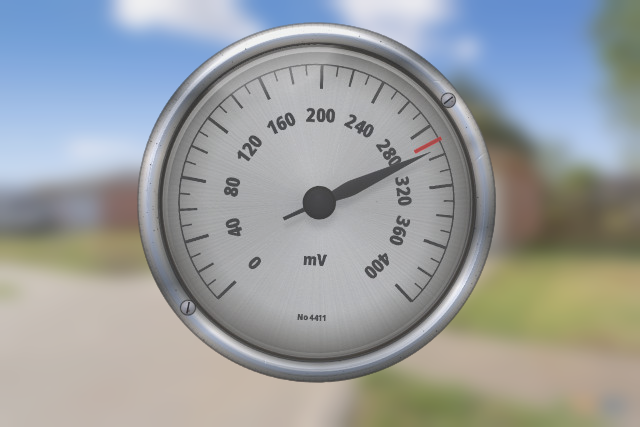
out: mV 295
